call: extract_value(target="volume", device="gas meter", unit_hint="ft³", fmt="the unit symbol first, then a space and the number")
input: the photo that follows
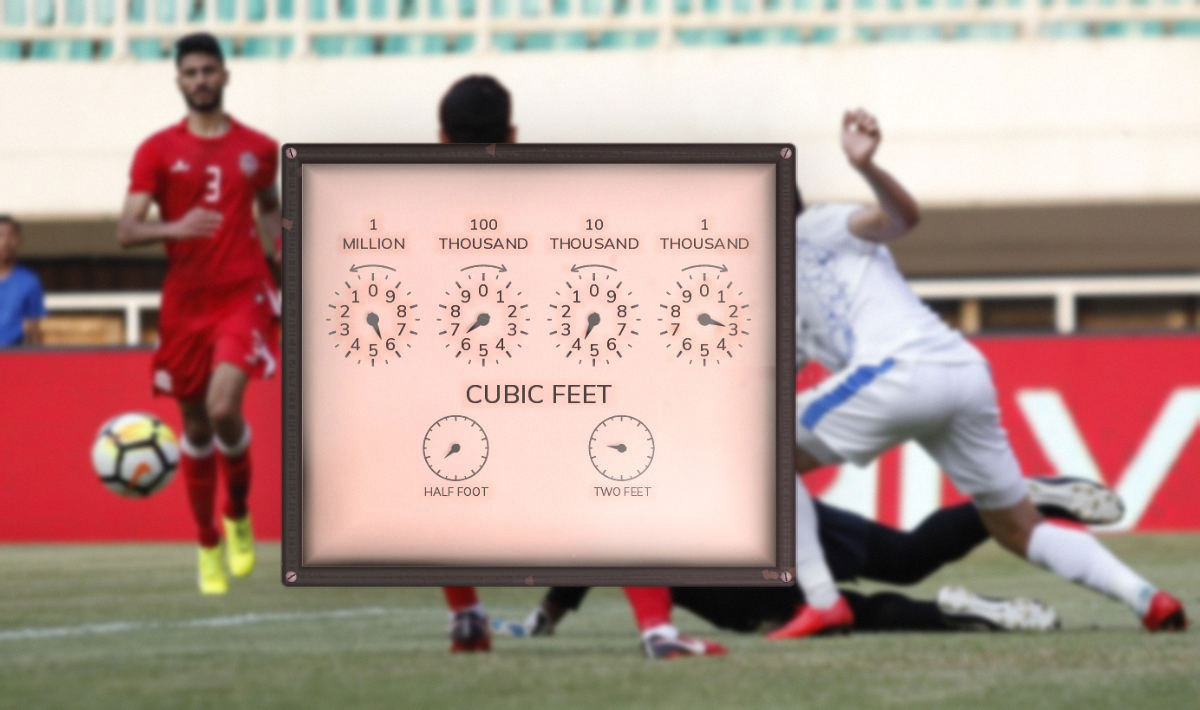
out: ft³ 564300
